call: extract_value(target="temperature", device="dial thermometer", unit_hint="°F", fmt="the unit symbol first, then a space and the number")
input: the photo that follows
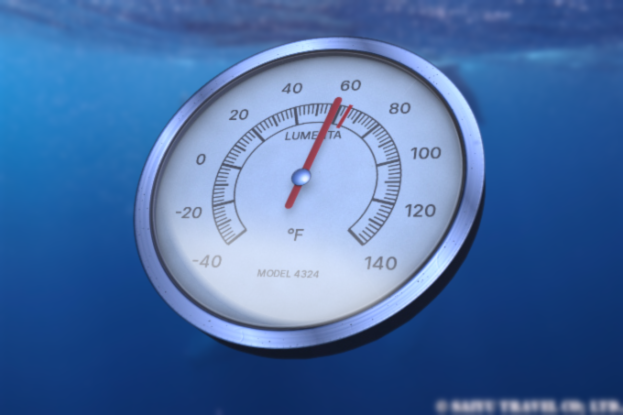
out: °F 60
